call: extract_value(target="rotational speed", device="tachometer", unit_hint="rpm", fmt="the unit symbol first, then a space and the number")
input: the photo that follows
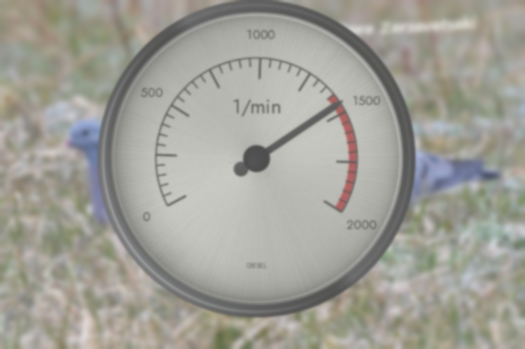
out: rpm 1450
